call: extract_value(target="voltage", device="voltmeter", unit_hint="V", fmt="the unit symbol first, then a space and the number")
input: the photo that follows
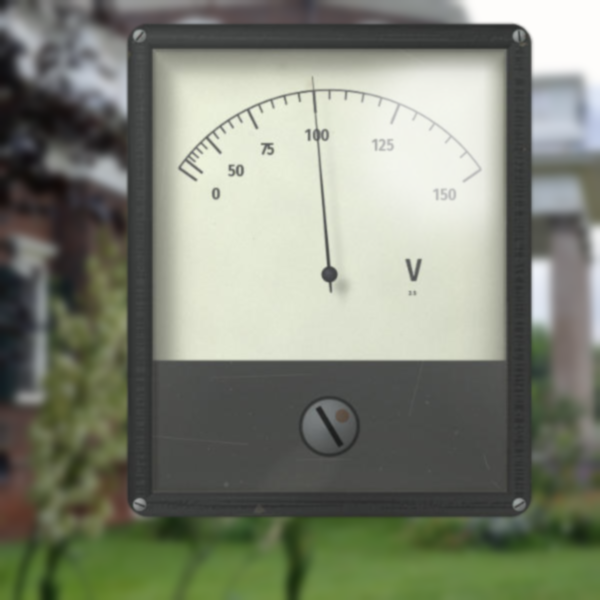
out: V 100
